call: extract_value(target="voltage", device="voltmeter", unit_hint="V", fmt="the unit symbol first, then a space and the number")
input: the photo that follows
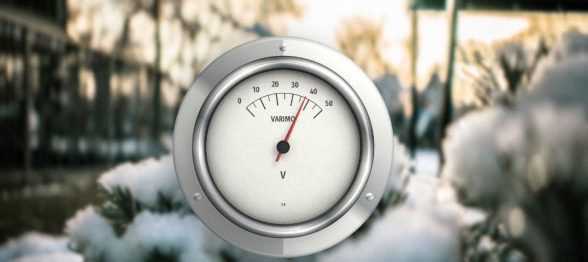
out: V 37.5
